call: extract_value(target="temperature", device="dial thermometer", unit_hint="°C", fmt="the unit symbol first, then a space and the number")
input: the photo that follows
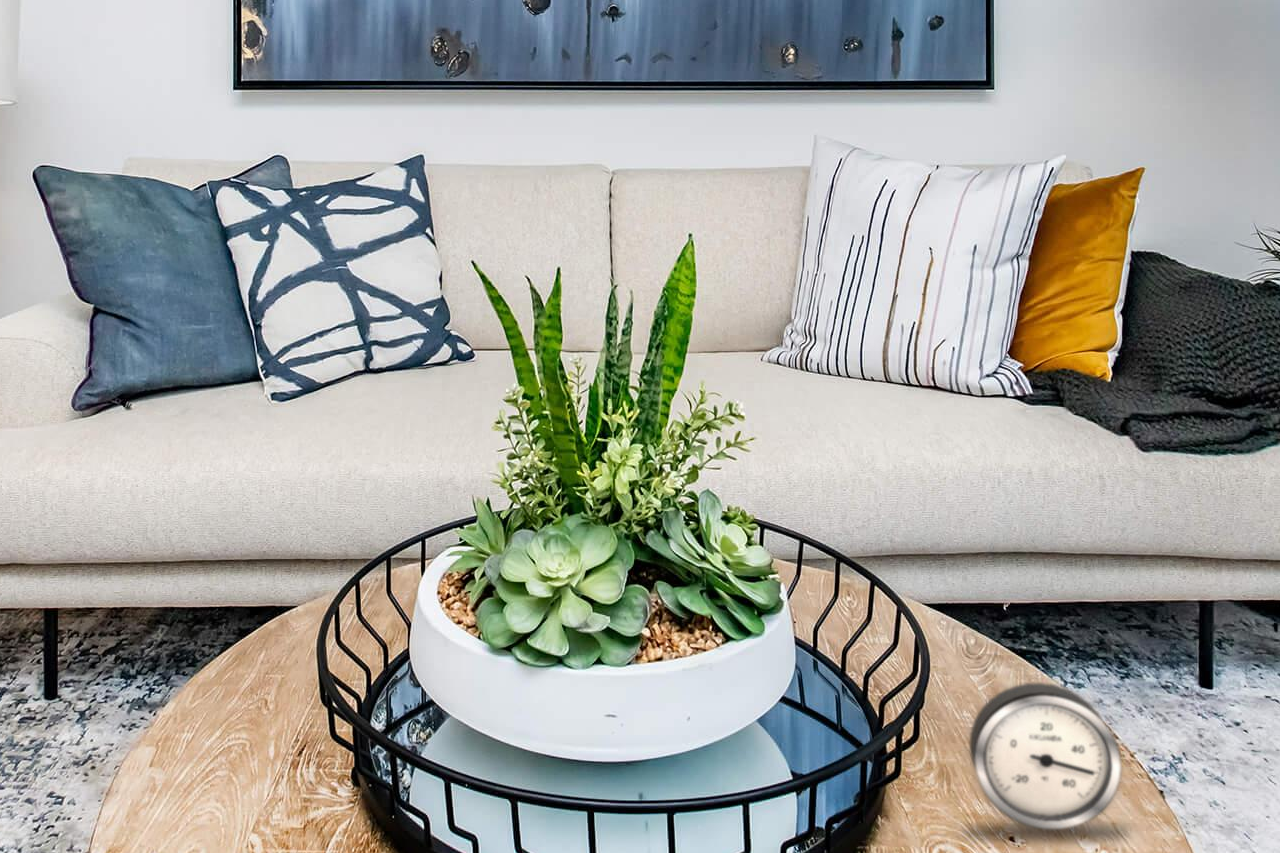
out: °C 50
